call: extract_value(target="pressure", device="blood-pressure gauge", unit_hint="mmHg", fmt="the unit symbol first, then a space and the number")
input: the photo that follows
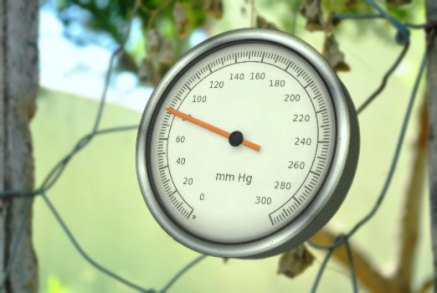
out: mmHg 80
